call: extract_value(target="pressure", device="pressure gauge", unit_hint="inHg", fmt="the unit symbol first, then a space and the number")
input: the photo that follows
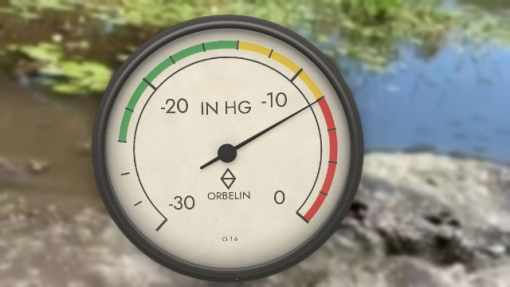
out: inHg -8
